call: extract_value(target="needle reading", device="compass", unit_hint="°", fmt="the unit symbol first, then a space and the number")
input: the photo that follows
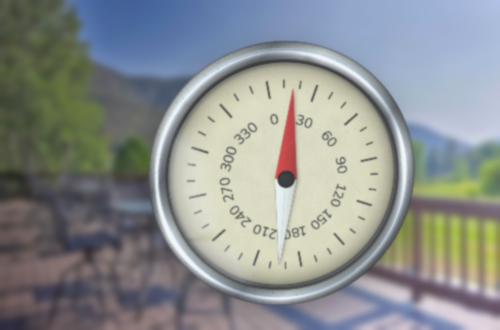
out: ° 15
